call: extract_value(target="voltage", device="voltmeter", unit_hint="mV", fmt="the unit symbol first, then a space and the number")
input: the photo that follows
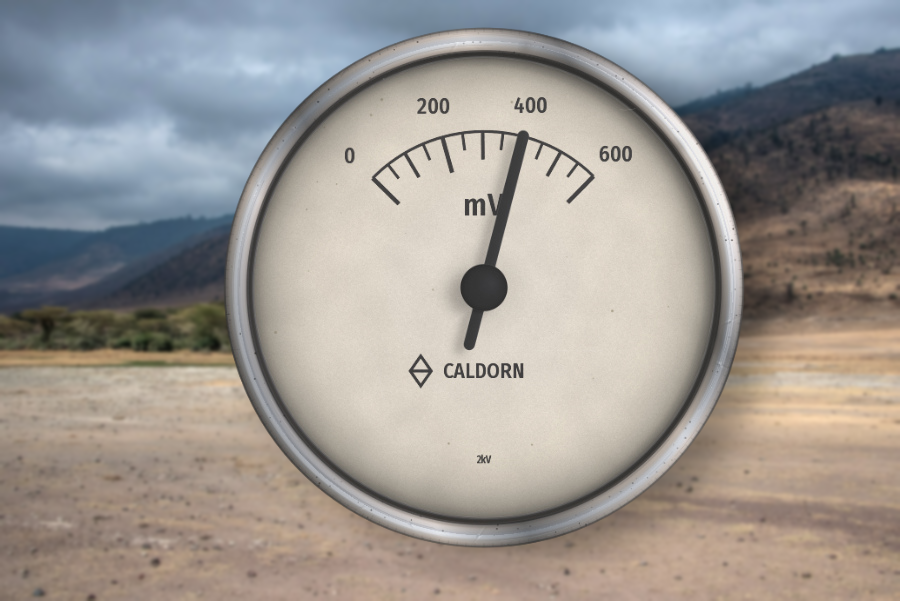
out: mV 400
